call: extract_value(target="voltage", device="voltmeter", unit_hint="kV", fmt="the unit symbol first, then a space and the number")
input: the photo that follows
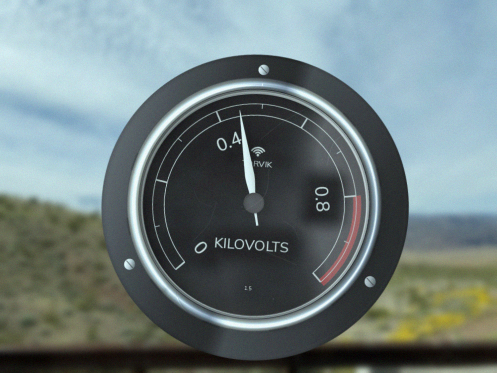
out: kV 0.45
